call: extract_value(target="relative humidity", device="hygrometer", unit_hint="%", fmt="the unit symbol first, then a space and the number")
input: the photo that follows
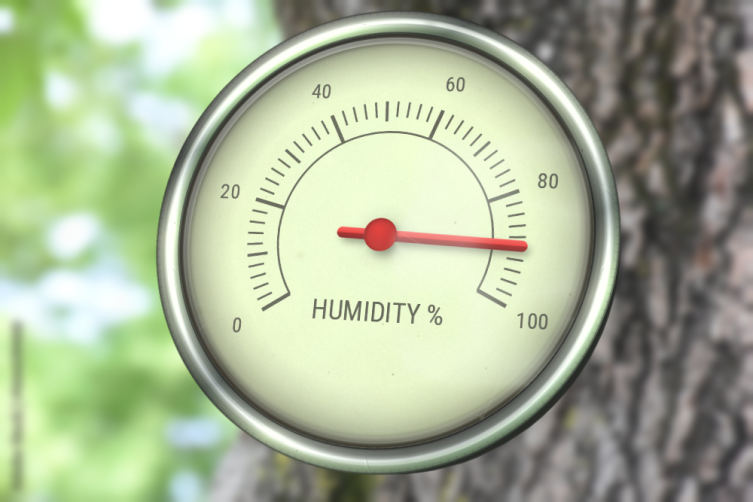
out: % 90
